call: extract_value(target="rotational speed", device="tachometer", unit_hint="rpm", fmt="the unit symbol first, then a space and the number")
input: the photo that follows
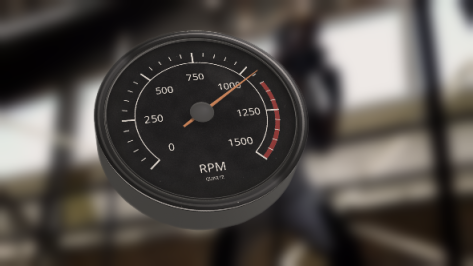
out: rpm 1050
